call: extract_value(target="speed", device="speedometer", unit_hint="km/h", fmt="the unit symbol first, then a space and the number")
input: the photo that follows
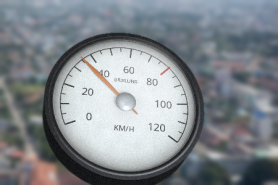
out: km/h 35
